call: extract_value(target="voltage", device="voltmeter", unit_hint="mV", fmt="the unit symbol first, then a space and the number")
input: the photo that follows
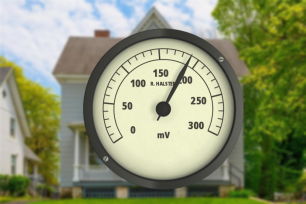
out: mV 190
